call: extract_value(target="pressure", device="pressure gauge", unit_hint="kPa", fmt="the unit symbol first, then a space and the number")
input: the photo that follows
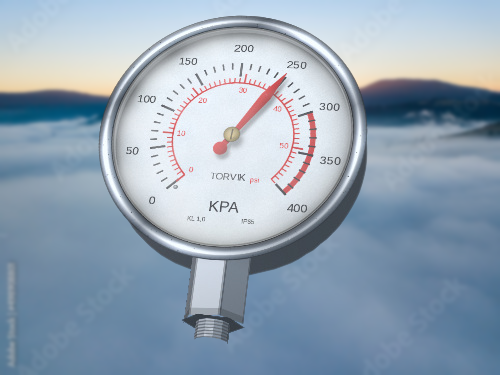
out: kPa 250
